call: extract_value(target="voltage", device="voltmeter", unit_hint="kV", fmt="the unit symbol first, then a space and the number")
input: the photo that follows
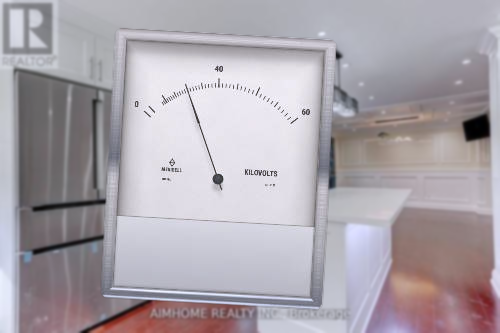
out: kV 30
